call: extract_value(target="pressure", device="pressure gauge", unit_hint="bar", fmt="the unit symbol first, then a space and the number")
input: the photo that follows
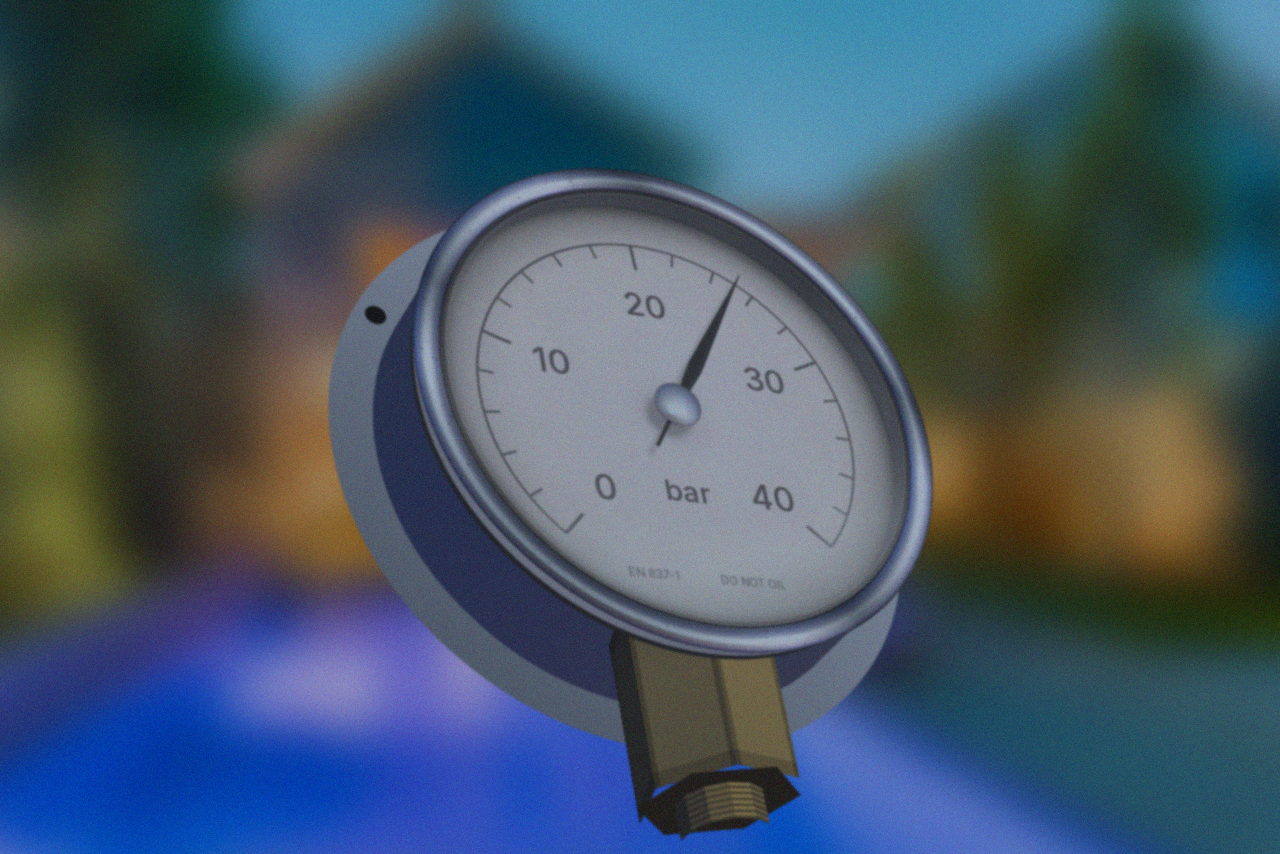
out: bar 25
